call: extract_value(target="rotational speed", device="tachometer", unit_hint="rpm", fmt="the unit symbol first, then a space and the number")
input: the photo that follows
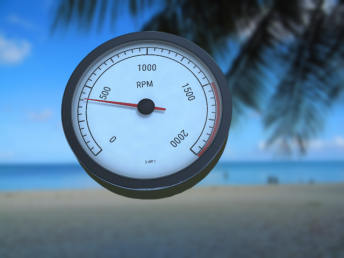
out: rpm 400
